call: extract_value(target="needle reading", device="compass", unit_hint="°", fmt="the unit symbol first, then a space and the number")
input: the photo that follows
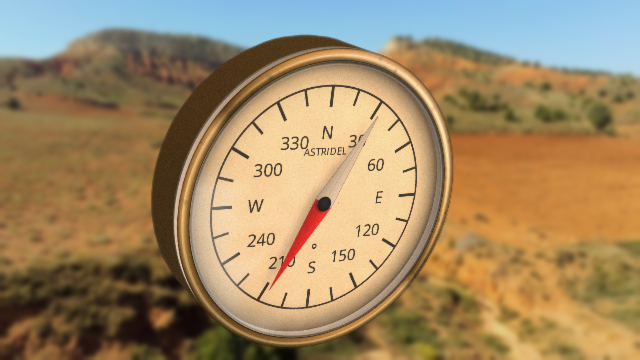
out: ° 210
